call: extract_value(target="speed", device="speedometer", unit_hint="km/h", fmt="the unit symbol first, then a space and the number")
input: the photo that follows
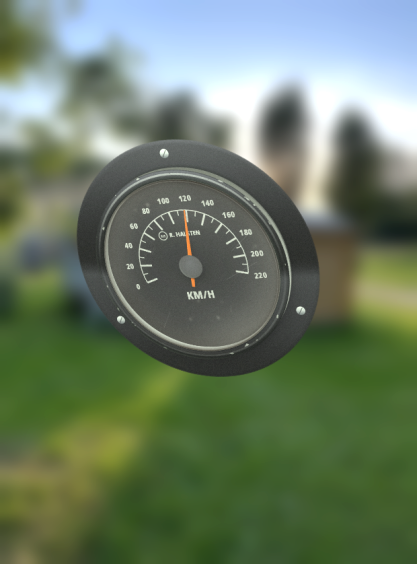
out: km/h 120
